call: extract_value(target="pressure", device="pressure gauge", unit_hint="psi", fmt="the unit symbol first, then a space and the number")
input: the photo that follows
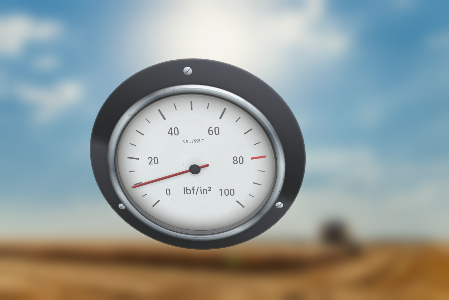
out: psi 10
